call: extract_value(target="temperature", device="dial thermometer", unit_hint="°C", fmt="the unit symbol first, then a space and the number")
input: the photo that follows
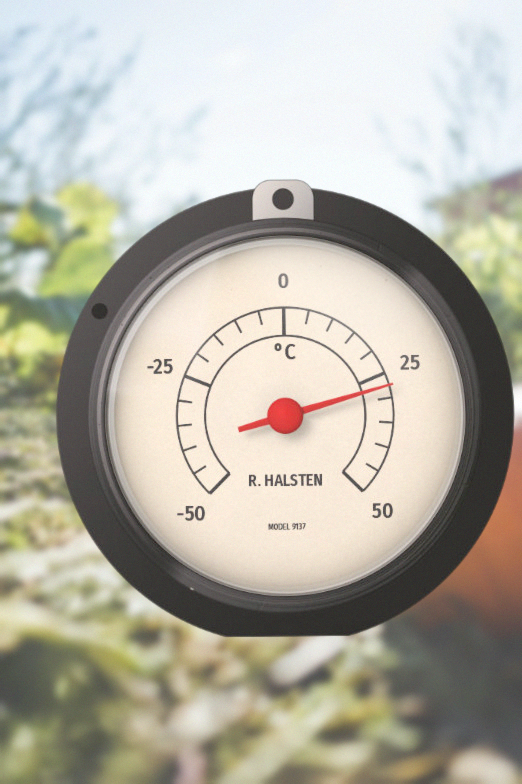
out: °C 27.5
